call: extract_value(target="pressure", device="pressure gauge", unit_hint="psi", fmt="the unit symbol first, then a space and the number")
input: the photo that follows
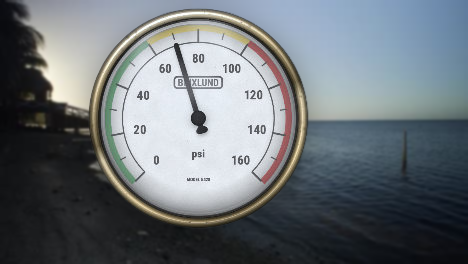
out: psi 70
